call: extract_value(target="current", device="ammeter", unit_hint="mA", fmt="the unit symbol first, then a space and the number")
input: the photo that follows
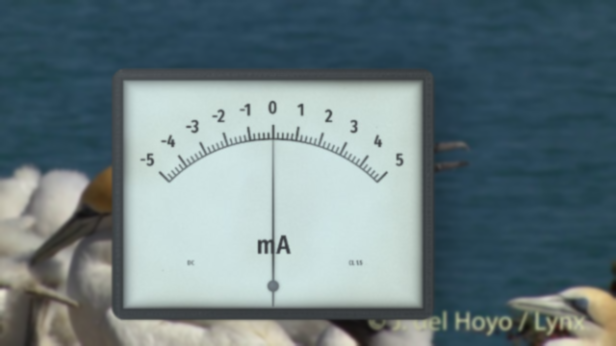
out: mA 0
